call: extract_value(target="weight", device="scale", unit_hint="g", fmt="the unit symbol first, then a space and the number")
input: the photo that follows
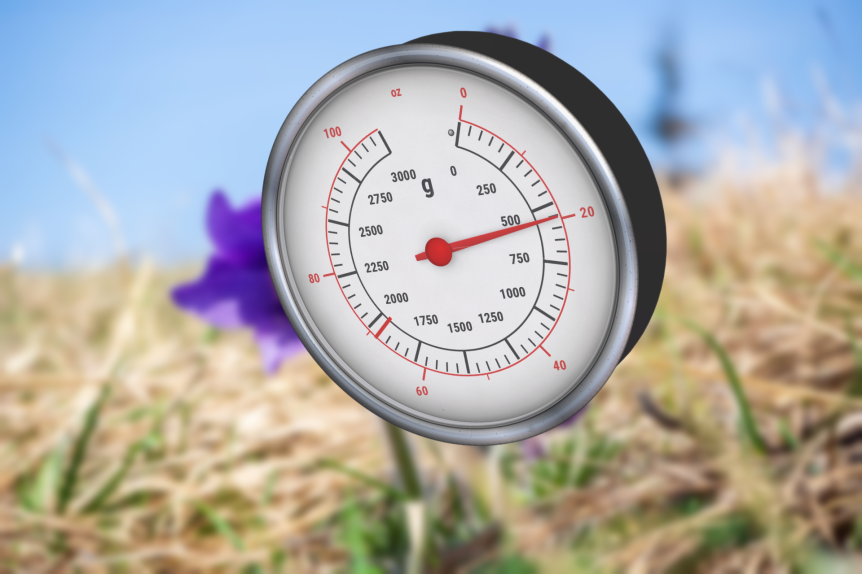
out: g 550
